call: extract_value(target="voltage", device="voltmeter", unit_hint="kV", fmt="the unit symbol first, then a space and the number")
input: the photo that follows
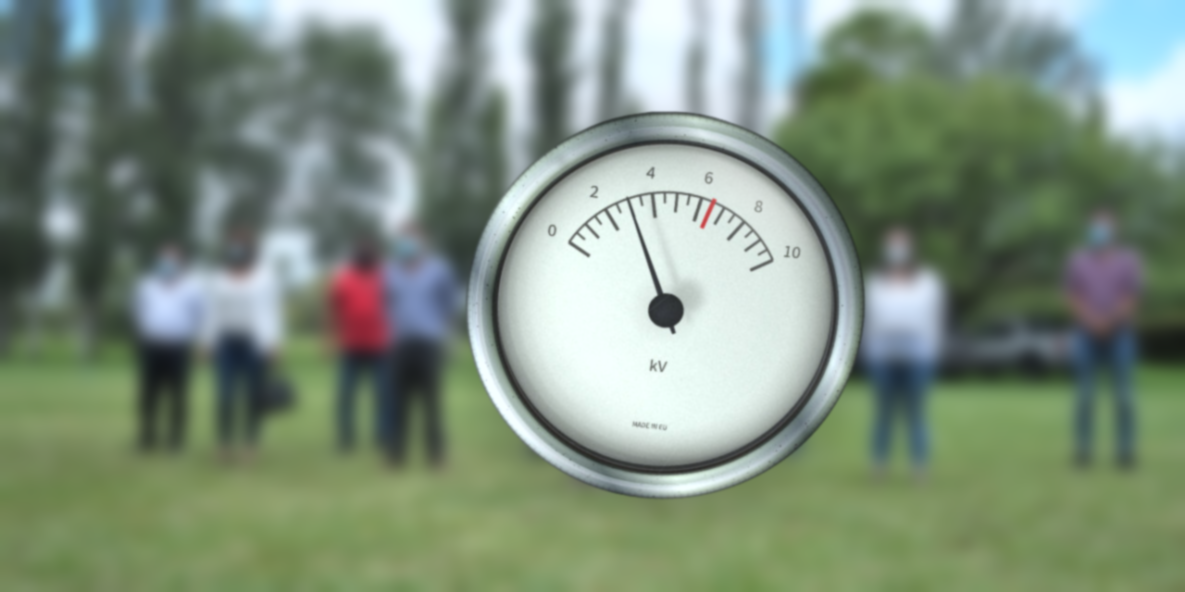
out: kV 3
